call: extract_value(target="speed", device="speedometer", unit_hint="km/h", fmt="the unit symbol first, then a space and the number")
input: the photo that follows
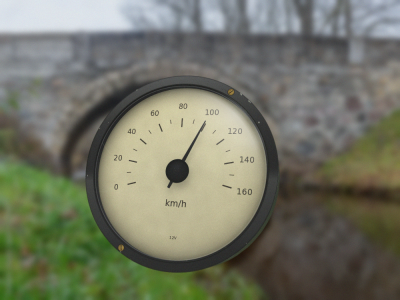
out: km/h 100
